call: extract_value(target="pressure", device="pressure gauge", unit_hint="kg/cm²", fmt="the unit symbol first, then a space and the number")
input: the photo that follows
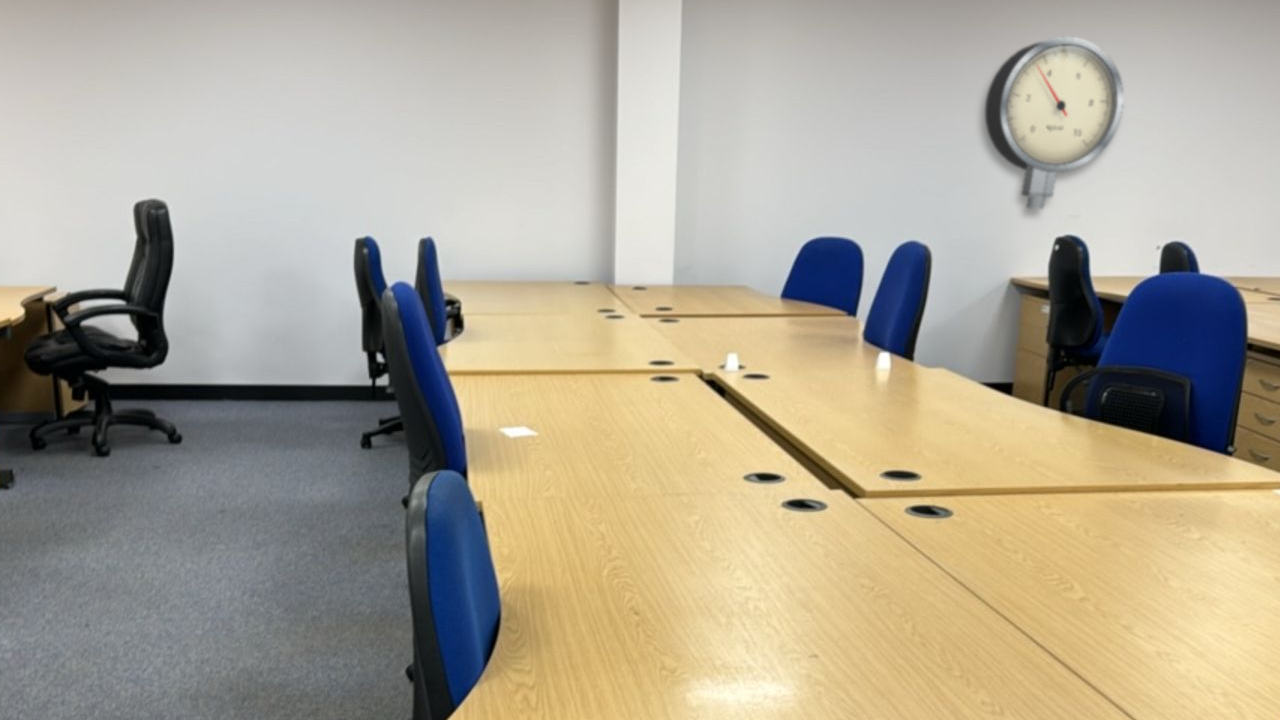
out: kg/cm² 3.5
